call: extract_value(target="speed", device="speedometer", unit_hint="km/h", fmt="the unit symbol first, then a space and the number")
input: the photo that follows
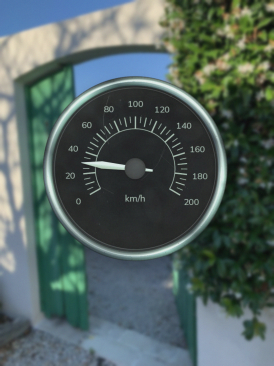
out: km/h 30
